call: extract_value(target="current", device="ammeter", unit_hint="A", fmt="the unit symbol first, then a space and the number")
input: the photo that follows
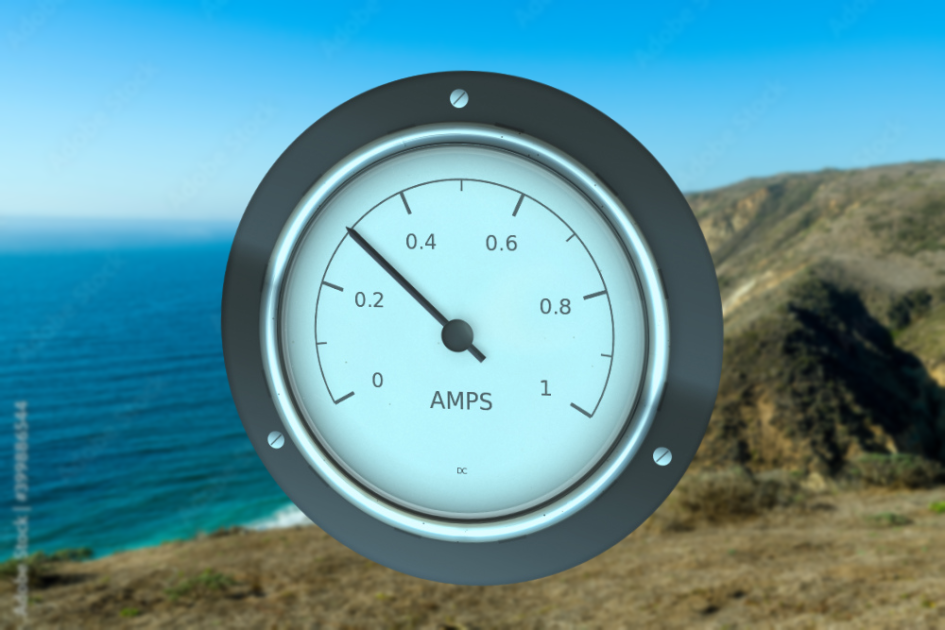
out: A 0.3
